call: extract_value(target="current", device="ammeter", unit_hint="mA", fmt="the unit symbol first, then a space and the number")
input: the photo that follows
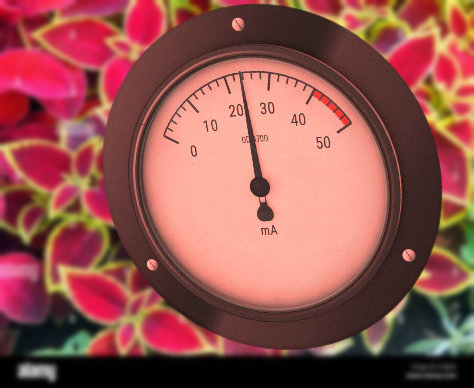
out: mA 24
